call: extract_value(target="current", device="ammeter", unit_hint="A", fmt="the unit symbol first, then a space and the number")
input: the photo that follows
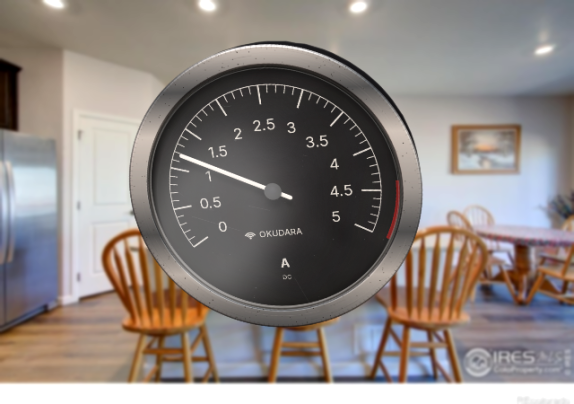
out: A 1.2
